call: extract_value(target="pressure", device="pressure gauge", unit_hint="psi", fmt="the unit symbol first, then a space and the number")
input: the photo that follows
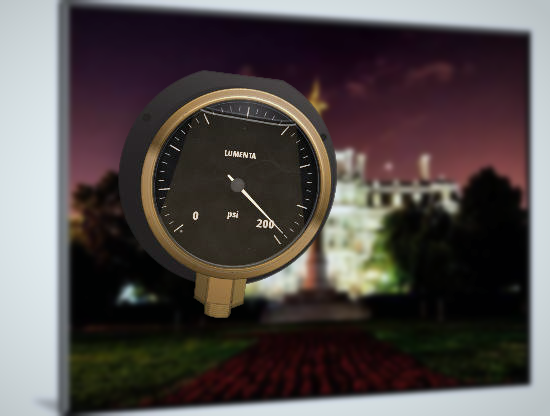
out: psi 195
